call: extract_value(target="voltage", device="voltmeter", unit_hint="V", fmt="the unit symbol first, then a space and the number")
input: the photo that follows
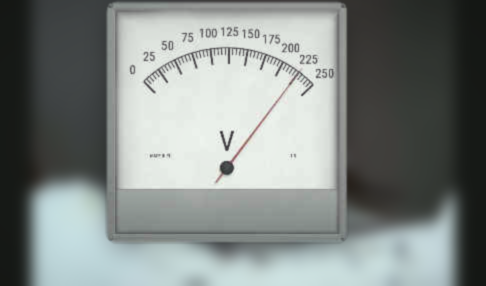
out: V 225
